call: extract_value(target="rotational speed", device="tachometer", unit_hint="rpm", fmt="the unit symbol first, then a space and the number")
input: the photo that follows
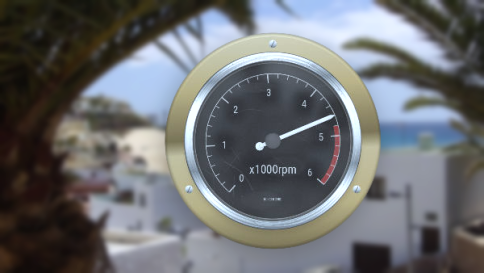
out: rpm 4600
